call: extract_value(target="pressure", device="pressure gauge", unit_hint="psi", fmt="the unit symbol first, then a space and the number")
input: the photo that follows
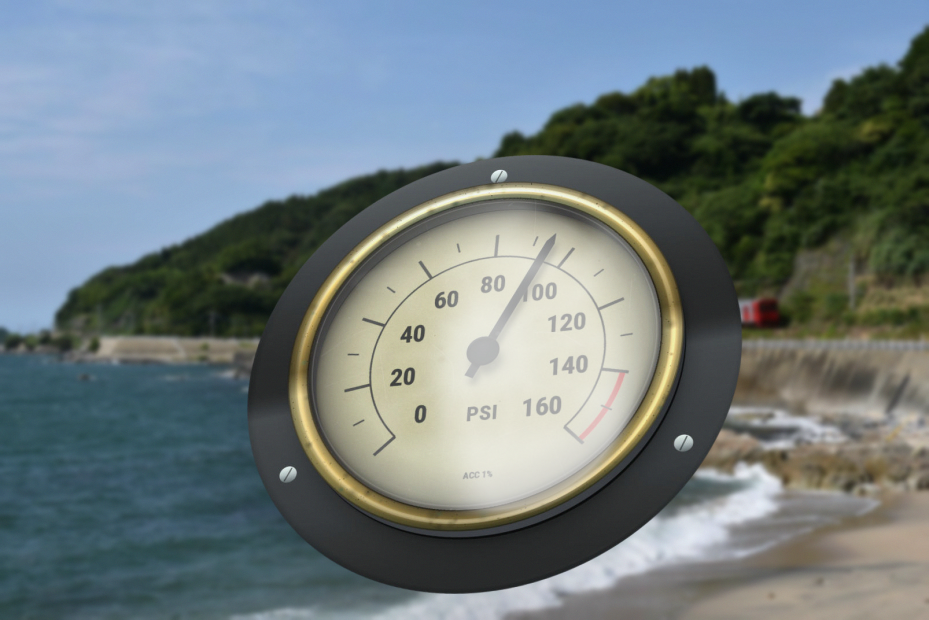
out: psi 95
